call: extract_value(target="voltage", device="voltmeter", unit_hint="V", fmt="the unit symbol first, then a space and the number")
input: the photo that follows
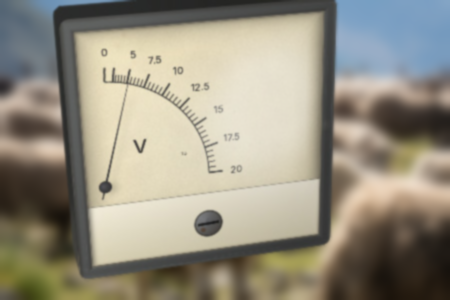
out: V 5
